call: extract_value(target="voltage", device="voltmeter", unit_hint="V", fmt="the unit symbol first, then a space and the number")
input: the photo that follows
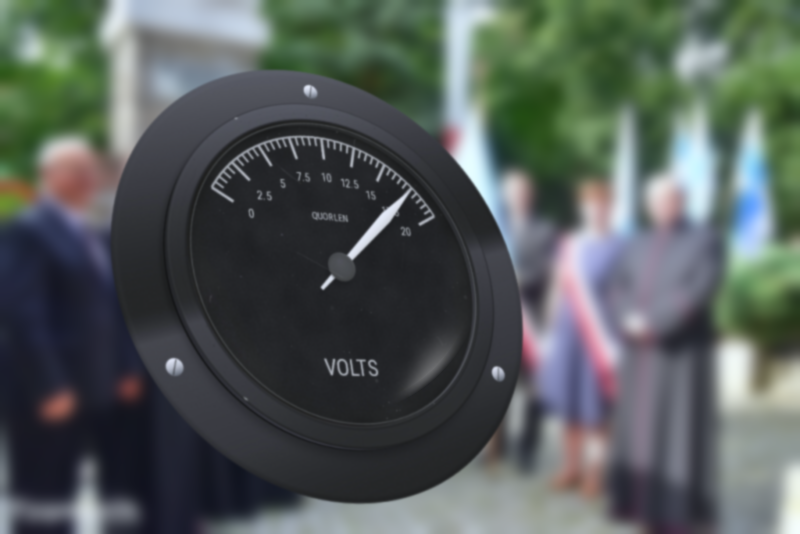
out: V 17.5
